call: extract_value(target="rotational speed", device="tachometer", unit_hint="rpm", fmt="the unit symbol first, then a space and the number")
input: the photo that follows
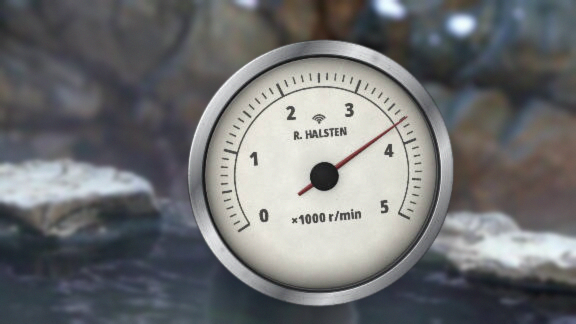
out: rpm 3700
